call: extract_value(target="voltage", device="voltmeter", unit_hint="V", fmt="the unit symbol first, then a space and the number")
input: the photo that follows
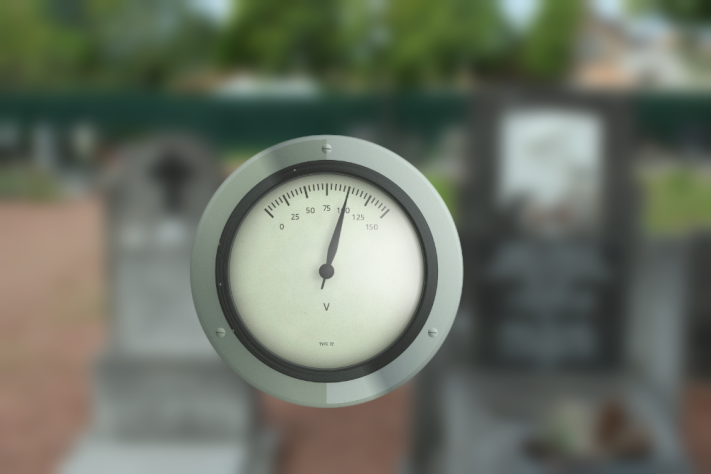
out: V 100
